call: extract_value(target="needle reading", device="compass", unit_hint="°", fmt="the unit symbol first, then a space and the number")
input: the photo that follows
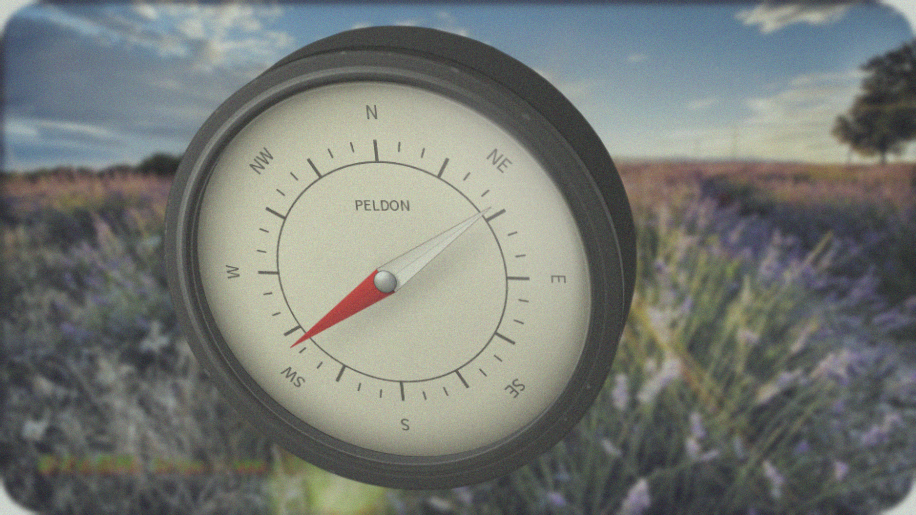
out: ° 235
